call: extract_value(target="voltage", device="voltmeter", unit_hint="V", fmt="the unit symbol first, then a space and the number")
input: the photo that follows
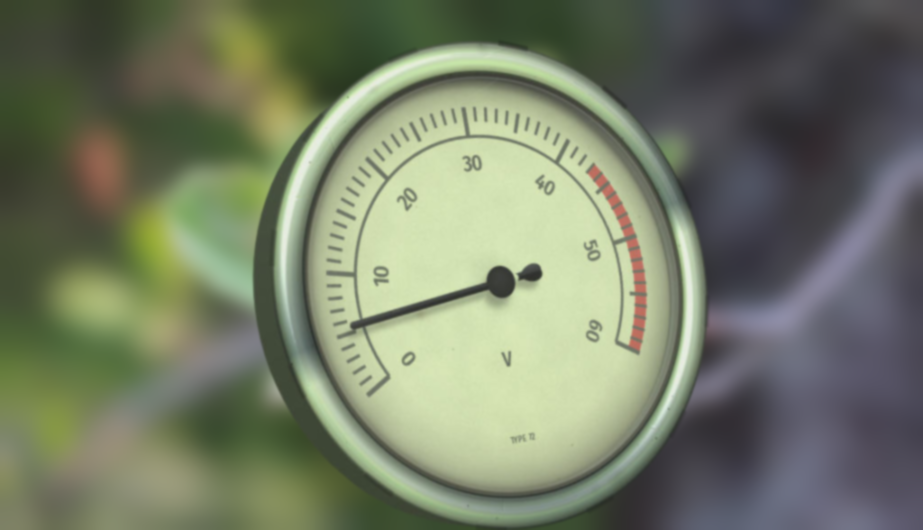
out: V 5.5
